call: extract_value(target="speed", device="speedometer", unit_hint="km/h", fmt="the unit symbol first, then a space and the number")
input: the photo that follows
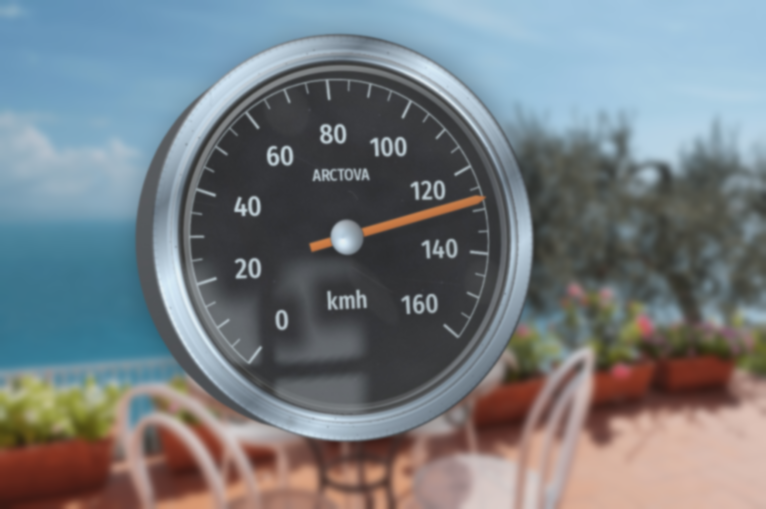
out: km/h 127.5
